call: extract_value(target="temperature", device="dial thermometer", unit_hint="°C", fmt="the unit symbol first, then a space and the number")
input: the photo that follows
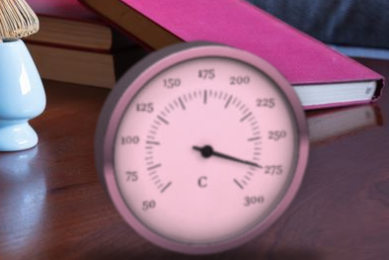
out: °C 275
